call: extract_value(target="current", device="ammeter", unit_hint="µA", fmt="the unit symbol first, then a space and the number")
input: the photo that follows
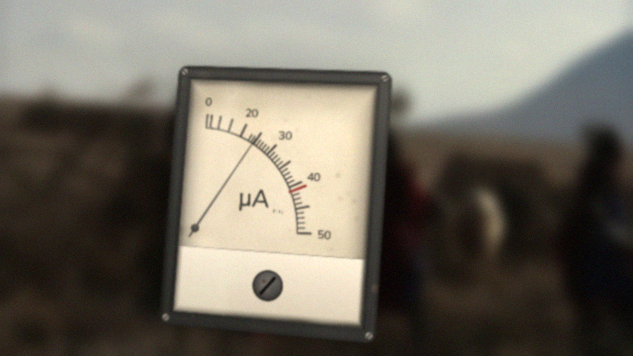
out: µA 25
